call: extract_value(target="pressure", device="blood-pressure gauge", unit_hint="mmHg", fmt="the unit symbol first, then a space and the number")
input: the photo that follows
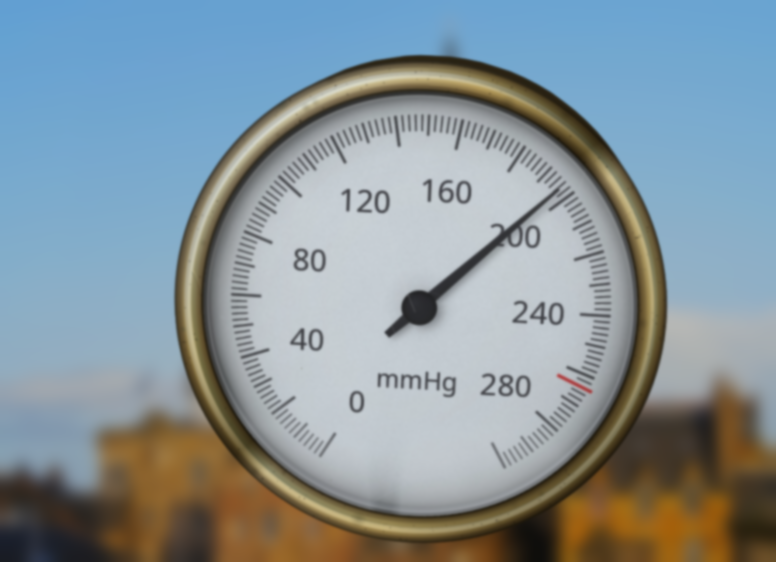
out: mmHg 196
